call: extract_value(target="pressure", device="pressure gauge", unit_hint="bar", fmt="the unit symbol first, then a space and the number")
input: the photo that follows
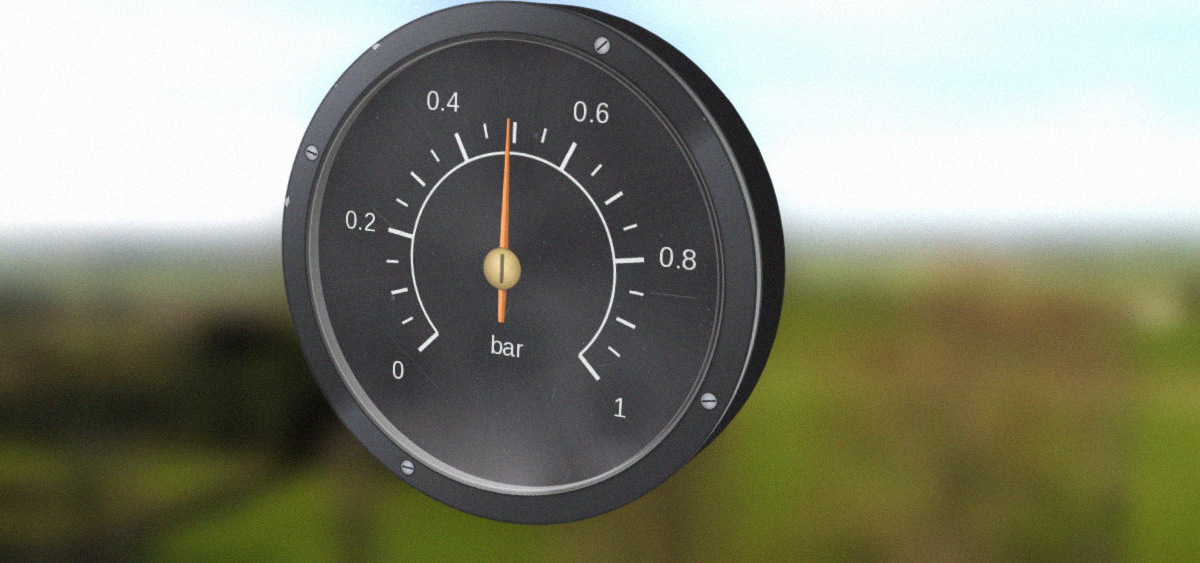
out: bar 0.5
